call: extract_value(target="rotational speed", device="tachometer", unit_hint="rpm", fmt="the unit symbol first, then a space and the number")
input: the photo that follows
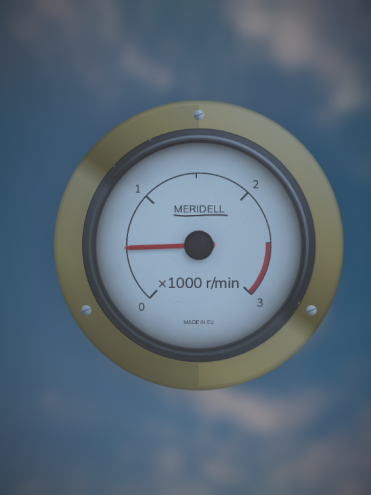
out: rpm 500
